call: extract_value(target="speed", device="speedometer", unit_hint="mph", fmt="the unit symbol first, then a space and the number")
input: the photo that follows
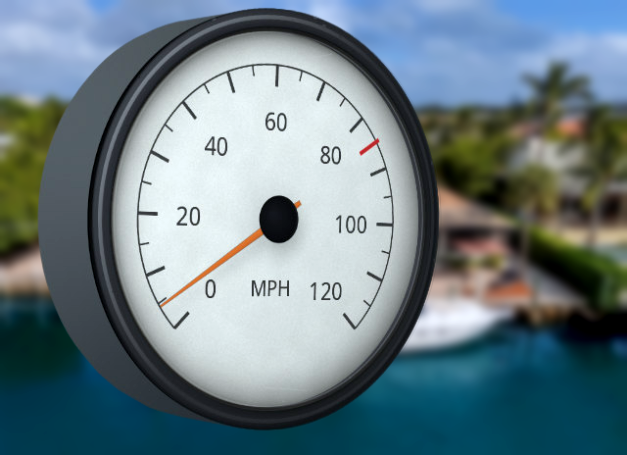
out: mph 5
